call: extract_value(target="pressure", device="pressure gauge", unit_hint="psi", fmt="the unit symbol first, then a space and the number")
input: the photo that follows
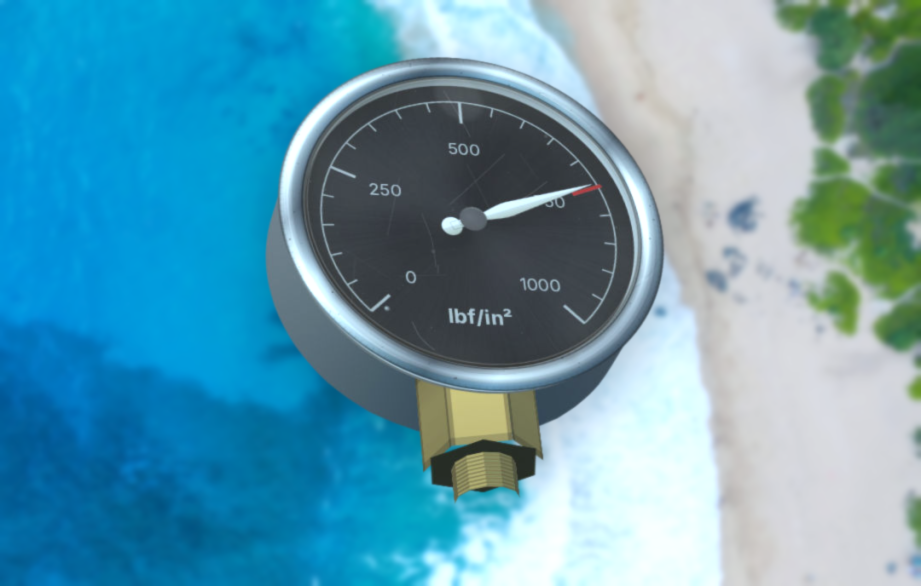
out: psi 750
